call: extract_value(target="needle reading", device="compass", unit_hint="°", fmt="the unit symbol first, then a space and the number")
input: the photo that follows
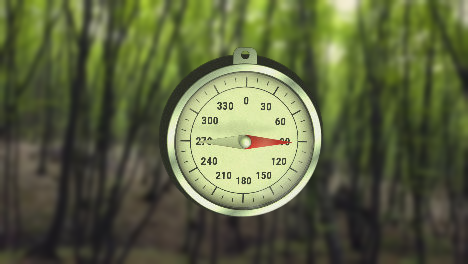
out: ° 90
